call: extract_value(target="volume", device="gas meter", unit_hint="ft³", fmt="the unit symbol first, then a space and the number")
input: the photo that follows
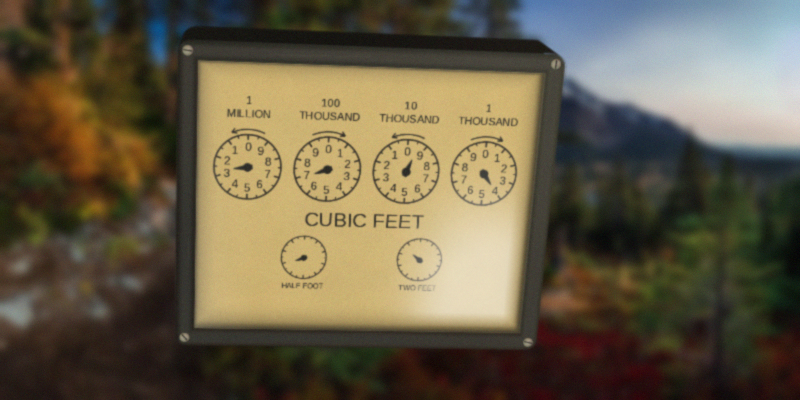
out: ft³ 269400
